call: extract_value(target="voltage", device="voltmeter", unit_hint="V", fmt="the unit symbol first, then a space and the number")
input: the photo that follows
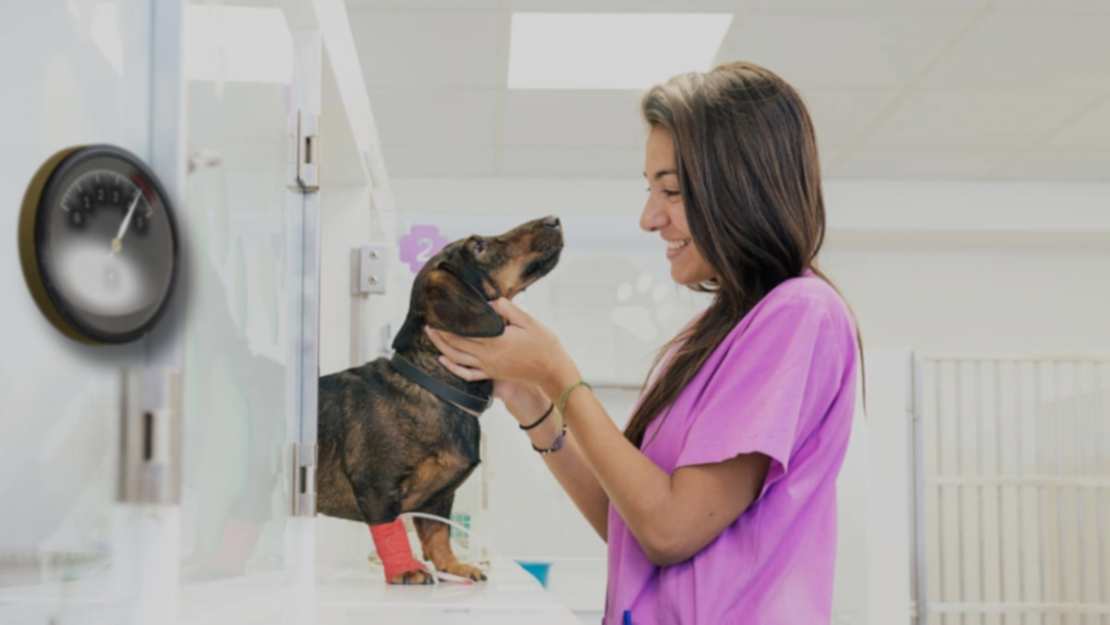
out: V 4
